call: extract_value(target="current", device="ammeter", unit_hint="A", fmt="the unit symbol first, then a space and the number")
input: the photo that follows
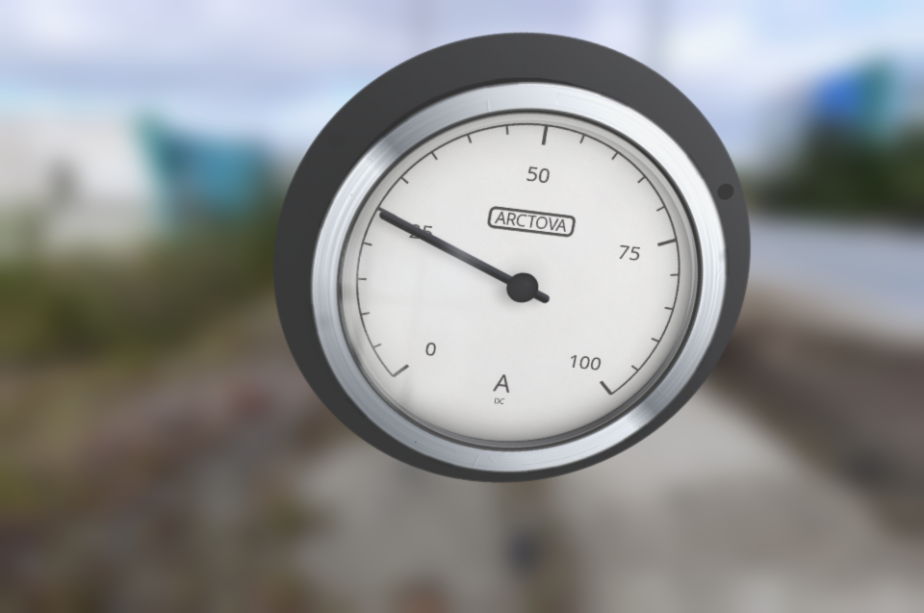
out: A 25
